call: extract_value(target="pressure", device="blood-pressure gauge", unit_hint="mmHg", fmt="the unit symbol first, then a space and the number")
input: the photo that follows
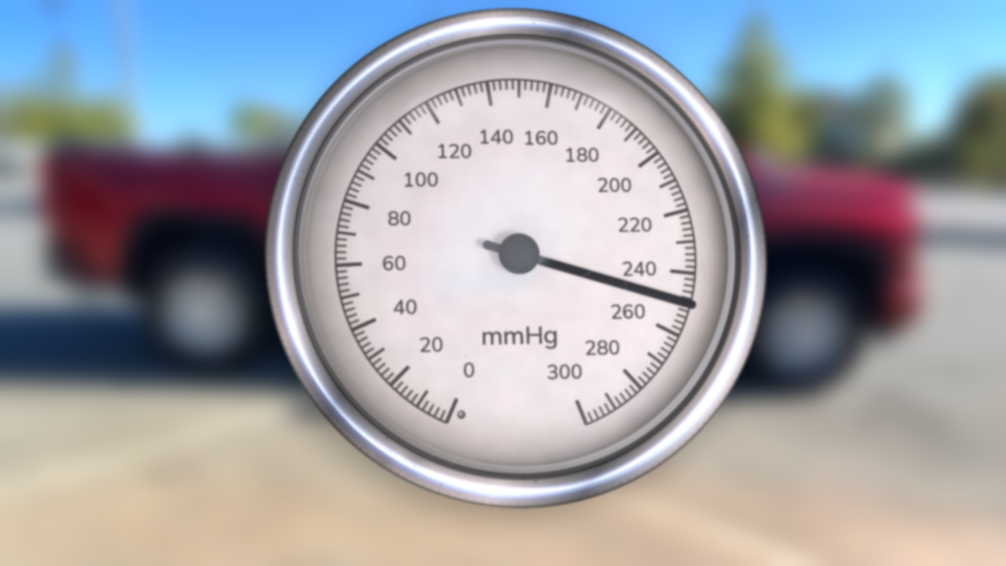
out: mmHg 250
